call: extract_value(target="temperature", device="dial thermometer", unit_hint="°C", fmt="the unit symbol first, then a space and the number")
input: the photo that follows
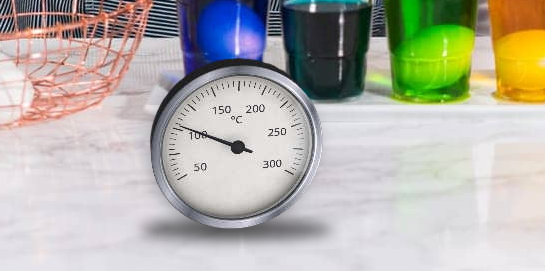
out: °C 105
